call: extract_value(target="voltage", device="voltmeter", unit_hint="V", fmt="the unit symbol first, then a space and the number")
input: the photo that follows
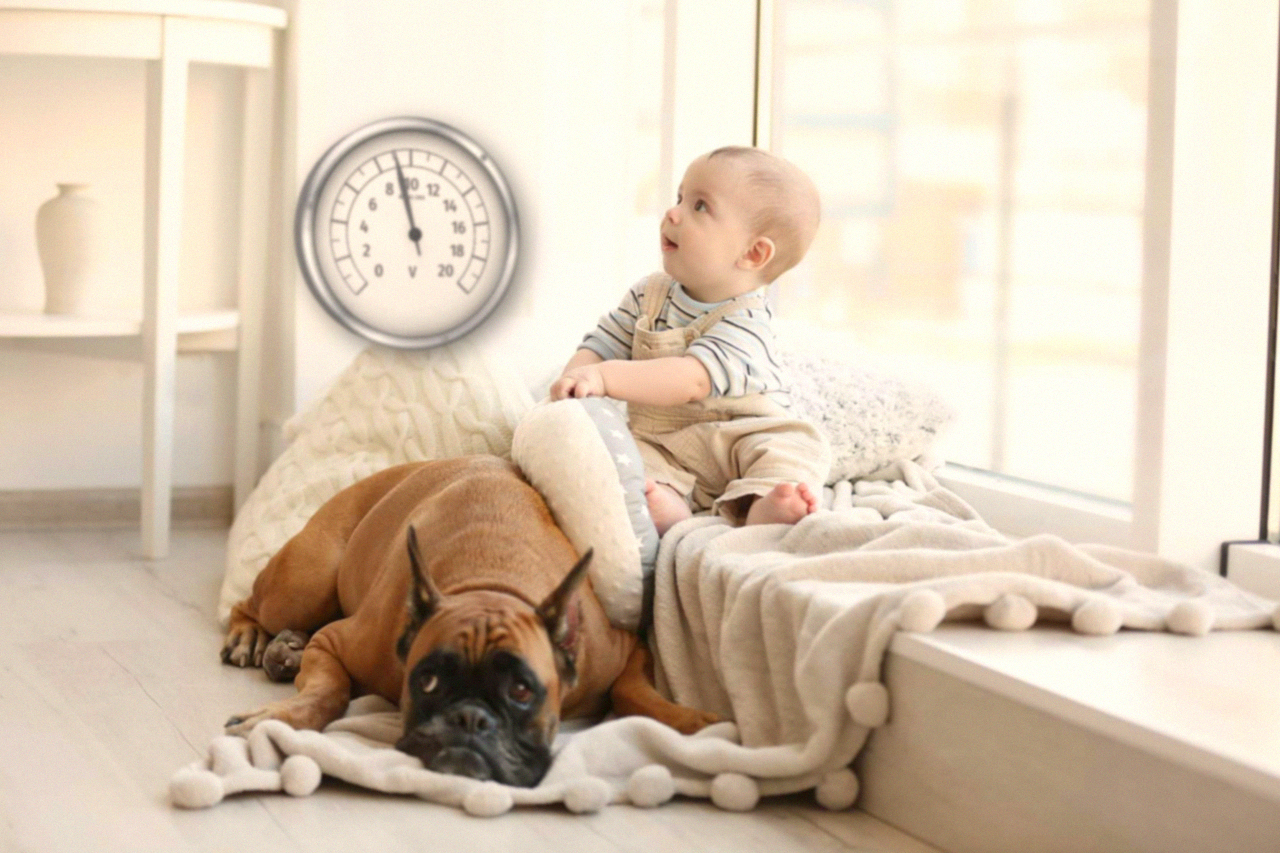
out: V 9
